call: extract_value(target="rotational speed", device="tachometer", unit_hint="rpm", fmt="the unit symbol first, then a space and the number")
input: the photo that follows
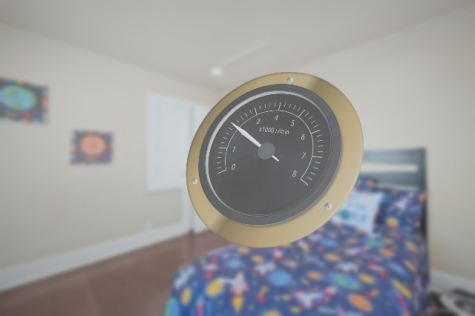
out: rpm 2000
